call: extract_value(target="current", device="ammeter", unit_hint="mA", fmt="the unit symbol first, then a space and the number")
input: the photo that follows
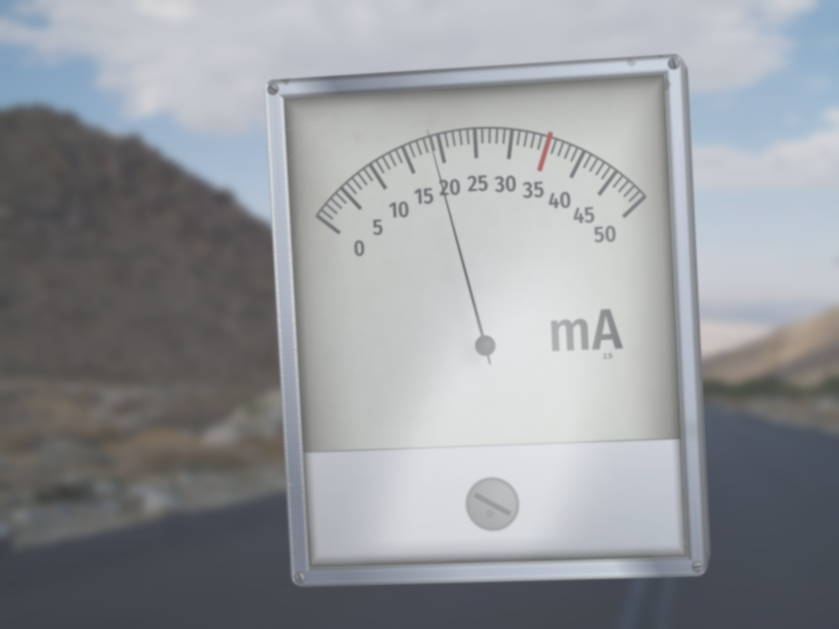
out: mA 19
